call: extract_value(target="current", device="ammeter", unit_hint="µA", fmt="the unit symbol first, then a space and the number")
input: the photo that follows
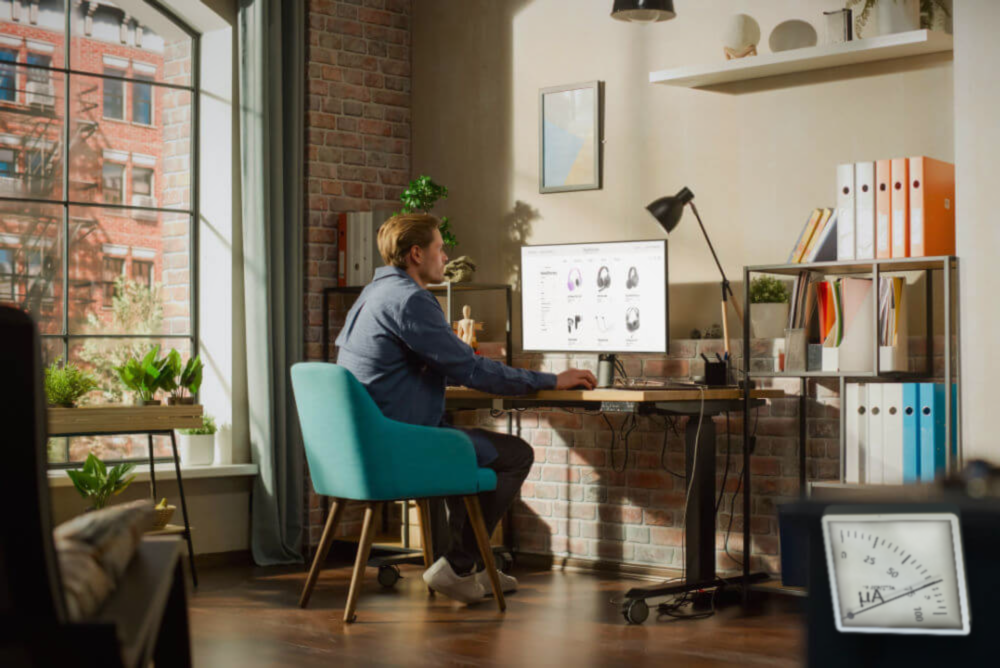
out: µA 75
